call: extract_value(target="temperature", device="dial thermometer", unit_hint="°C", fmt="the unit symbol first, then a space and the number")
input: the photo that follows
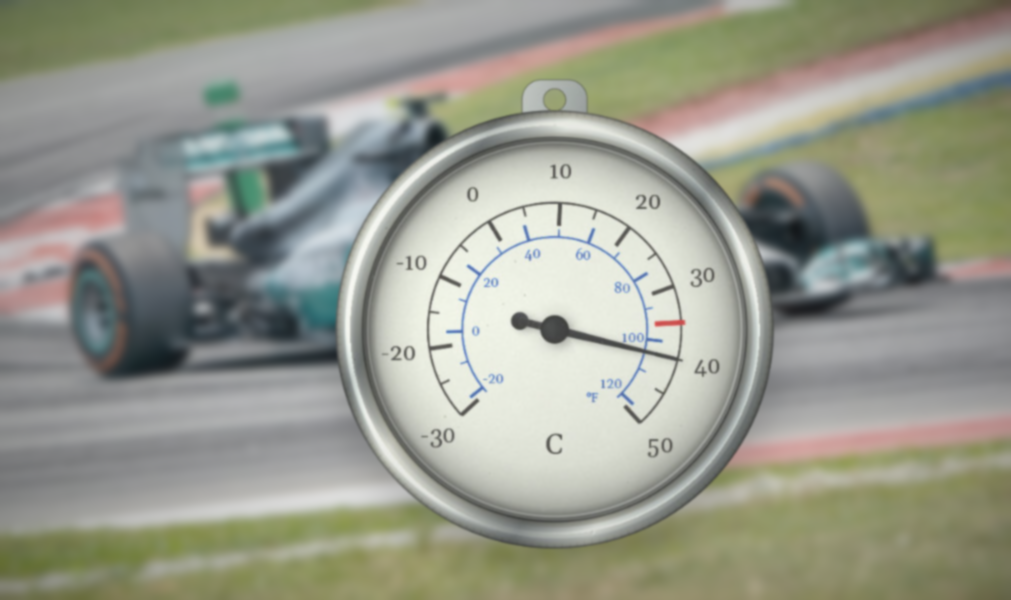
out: °C 40
